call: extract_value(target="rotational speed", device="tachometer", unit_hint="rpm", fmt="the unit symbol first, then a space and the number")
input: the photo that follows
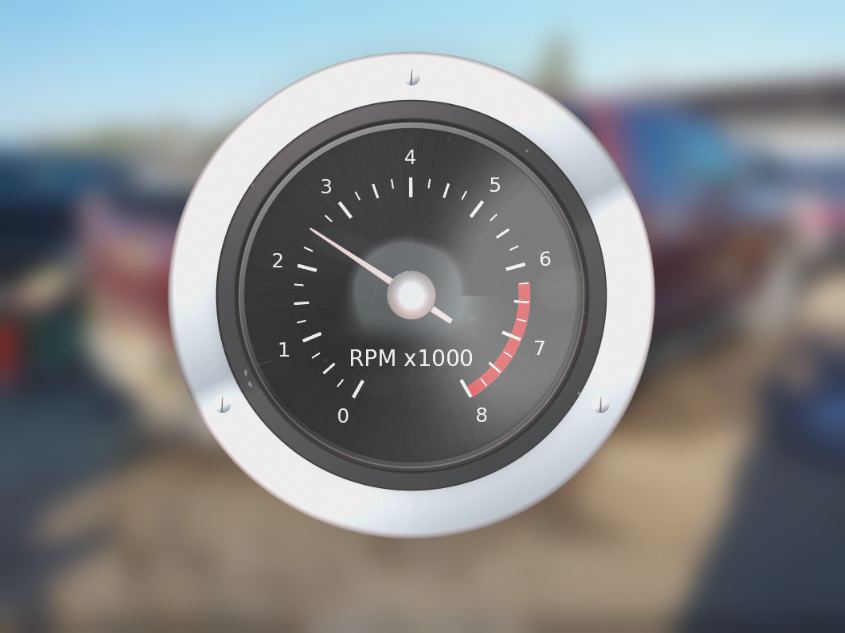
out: rpm 2500
